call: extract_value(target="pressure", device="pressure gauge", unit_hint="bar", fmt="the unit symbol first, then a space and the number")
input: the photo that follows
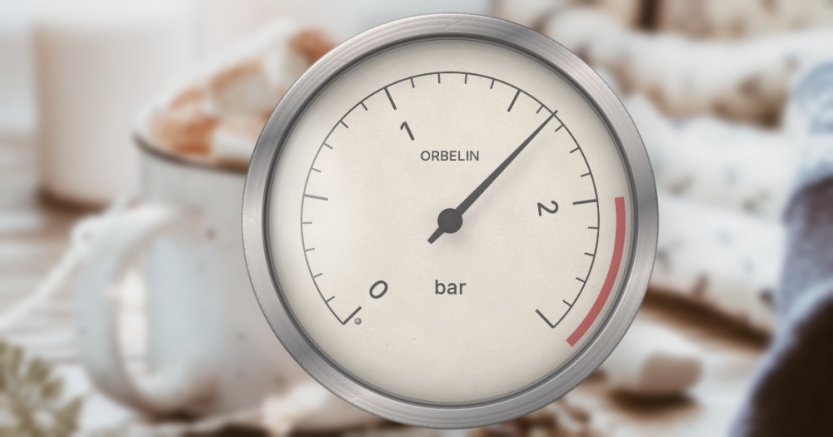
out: bar 1.65
